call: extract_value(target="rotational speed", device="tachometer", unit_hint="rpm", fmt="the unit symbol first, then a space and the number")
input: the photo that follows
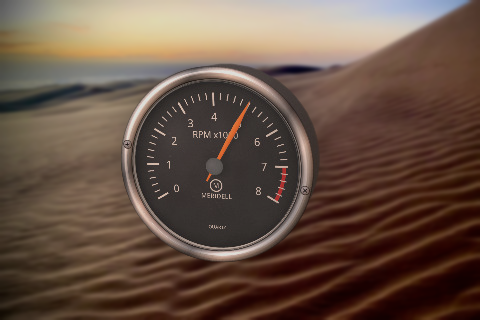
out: rpm 5000
